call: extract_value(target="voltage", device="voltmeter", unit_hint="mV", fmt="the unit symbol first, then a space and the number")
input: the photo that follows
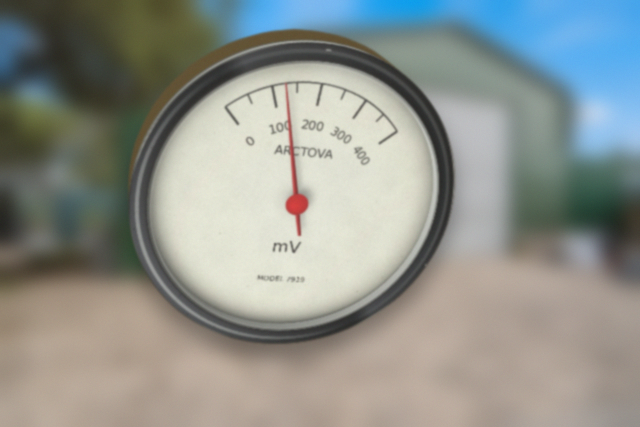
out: mV 125
